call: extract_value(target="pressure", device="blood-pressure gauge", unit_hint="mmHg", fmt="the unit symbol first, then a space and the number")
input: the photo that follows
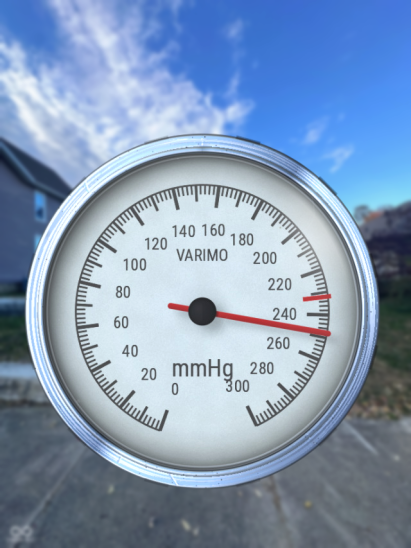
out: mmHg 248
